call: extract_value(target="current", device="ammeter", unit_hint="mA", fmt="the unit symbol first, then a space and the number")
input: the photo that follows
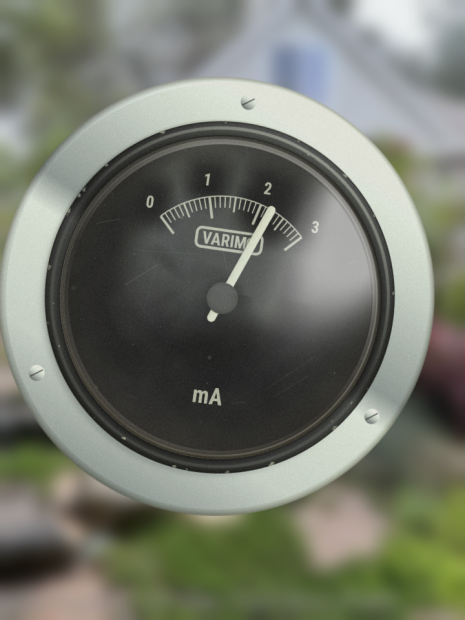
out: mA 2.2
